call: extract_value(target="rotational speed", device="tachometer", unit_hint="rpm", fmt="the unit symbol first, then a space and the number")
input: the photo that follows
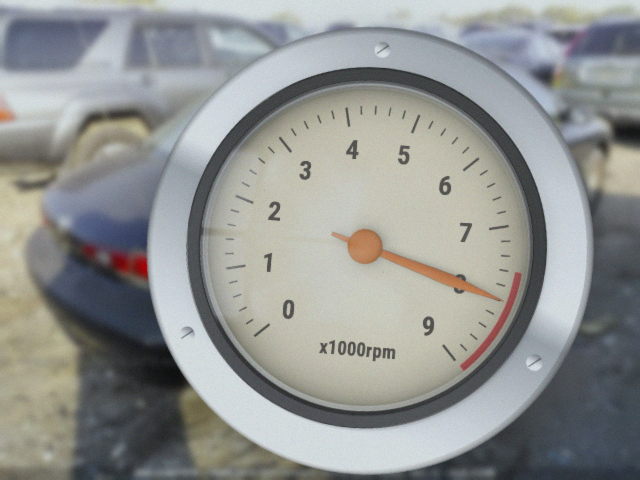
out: rpm 8000
